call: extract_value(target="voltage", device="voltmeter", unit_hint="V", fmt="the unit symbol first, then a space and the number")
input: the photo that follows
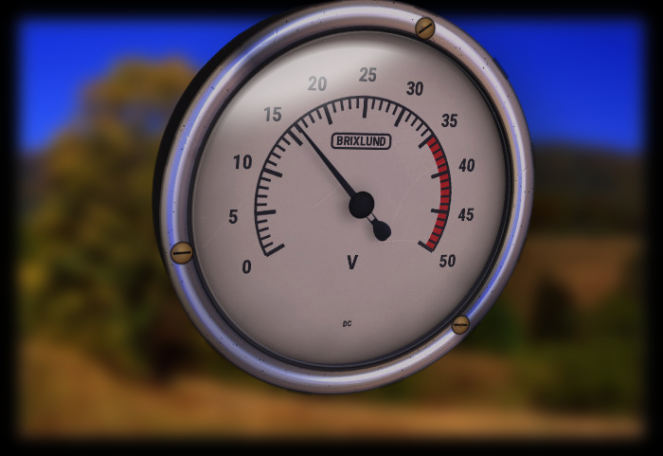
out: V 16
